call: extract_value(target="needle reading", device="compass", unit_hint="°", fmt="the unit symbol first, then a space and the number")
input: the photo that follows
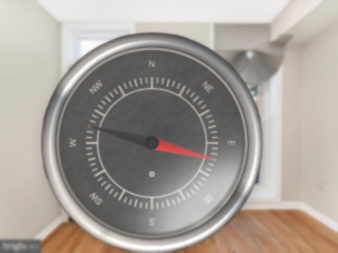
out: ° 105
